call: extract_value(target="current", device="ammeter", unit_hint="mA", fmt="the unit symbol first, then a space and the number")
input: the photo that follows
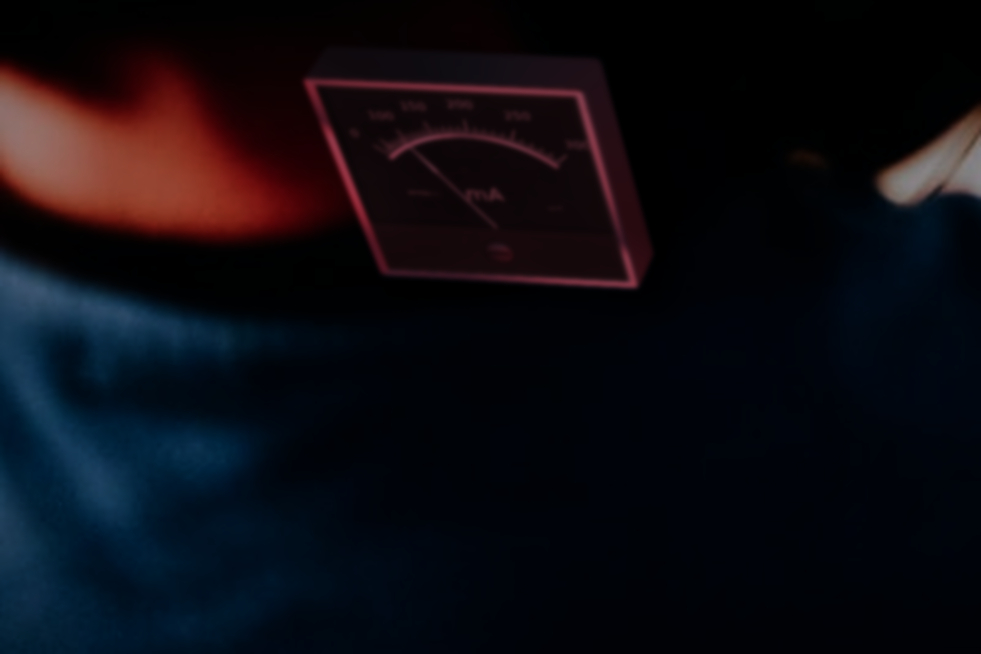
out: mA 100
